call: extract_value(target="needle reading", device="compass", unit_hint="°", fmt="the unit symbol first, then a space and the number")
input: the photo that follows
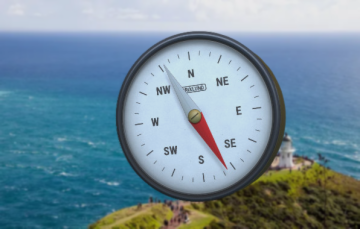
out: ° 155
